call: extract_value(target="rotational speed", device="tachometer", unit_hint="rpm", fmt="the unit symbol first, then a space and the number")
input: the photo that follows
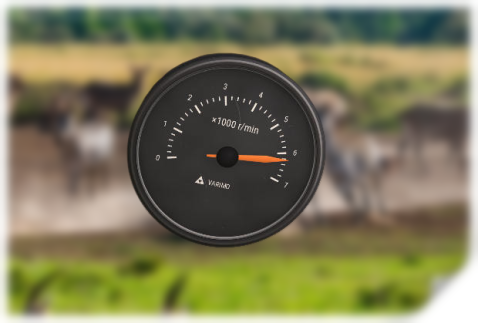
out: rpm 6200
